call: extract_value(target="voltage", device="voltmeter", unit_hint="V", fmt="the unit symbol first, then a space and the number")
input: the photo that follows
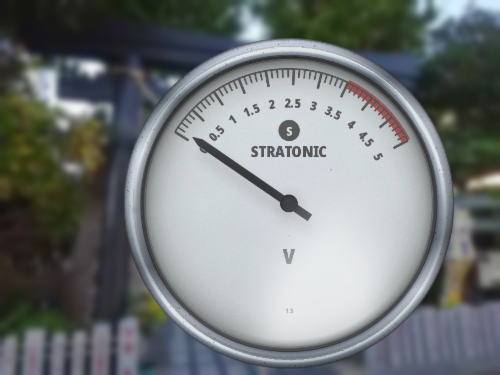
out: V 0.1
